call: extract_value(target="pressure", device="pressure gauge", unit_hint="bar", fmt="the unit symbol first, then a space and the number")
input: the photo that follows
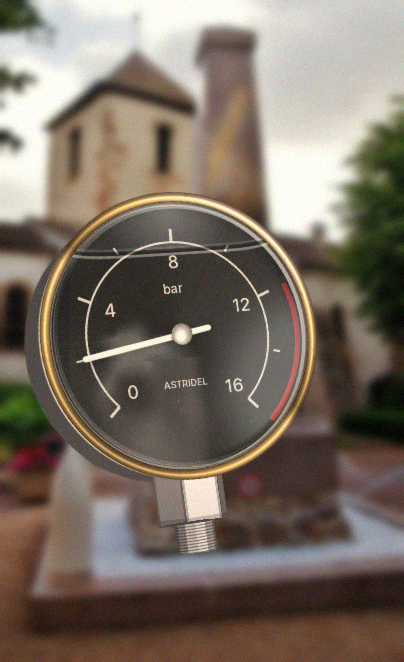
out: bar 2
